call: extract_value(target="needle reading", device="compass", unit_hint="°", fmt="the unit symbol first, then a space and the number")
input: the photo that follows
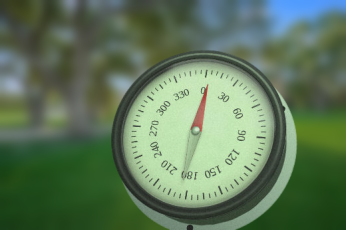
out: ° 5
